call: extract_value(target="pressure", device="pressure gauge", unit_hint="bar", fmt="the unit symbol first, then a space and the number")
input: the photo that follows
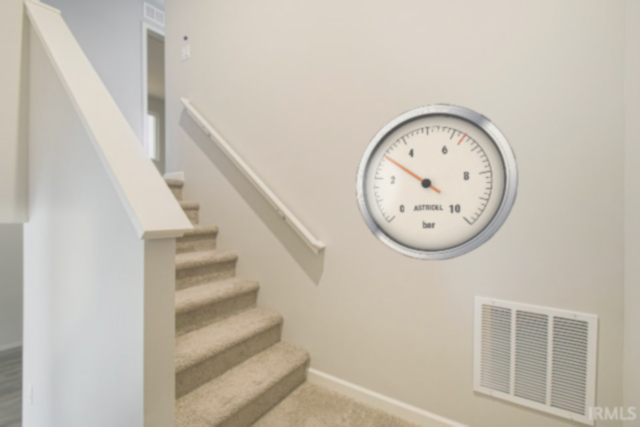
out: bar 3
